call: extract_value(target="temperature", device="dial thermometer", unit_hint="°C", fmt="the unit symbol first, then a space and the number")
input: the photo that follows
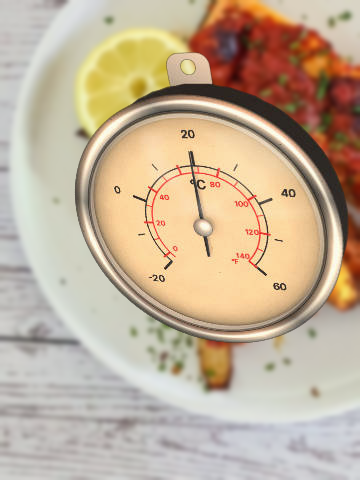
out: °C 20
